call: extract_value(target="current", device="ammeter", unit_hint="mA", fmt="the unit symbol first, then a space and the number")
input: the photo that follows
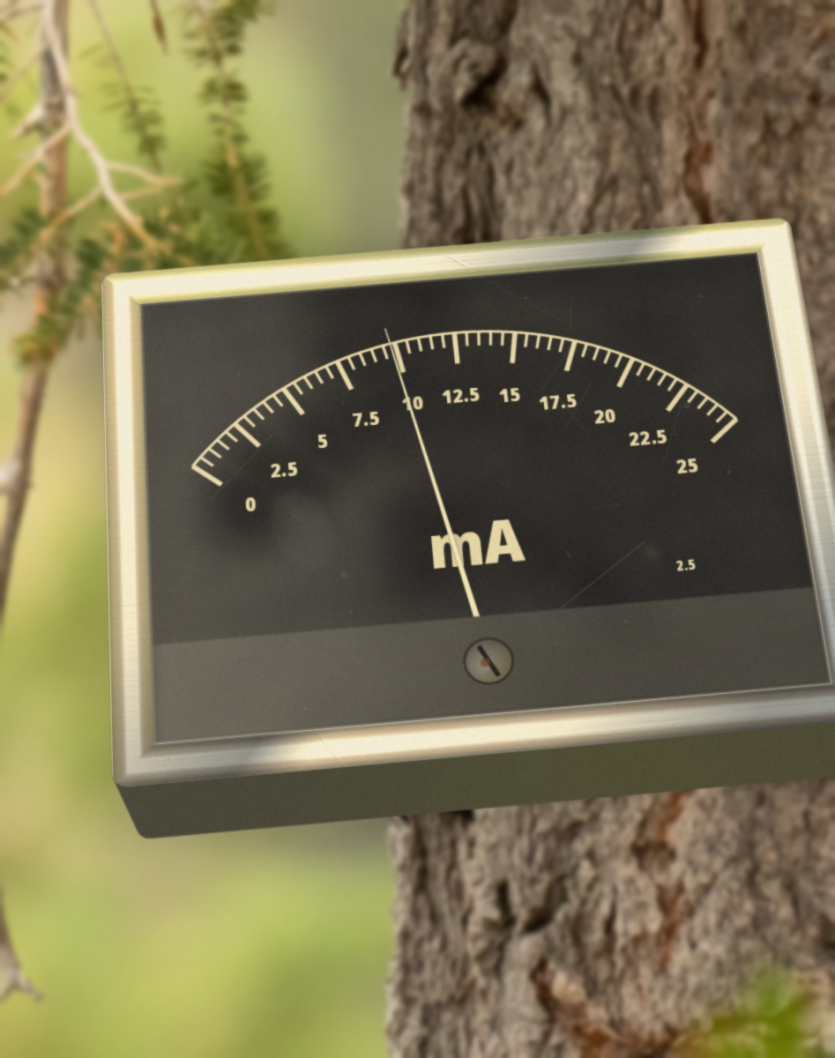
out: mA 9.75
